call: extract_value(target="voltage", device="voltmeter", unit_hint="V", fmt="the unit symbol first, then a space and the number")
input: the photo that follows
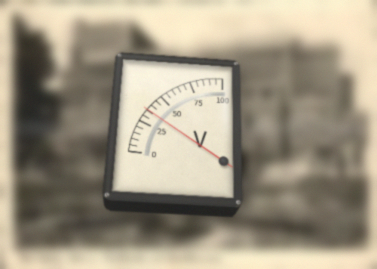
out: V 35
